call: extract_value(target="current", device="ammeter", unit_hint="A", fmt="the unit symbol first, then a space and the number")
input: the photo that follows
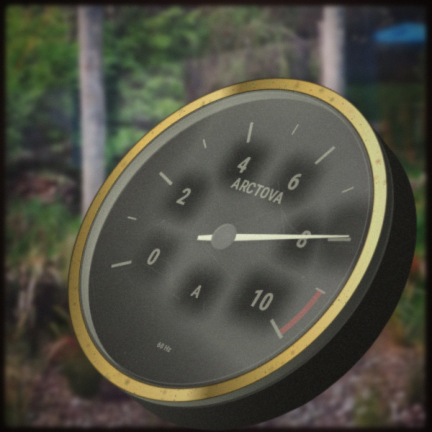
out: A 8
